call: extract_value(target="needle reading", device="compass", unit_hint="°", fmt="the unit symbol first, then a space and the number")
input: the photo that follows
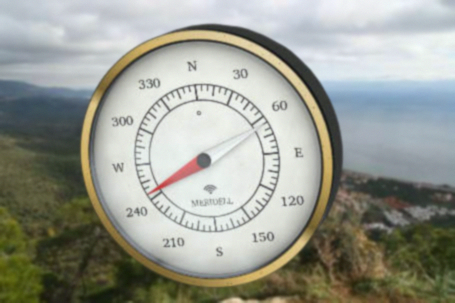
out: ° 245
